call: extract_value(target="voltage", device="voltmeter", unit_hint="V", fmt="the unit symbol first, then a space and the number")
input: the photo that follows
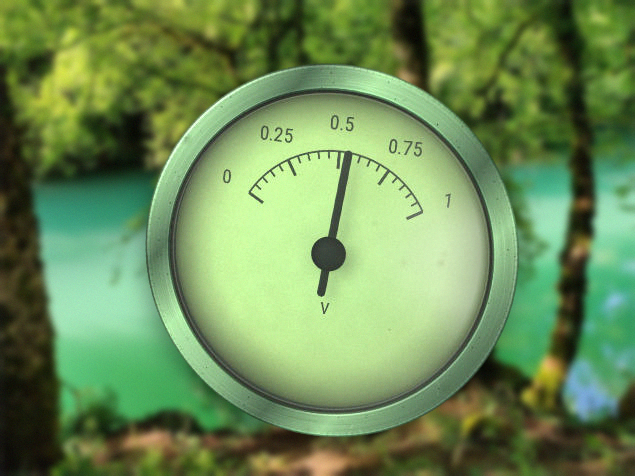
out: V 0.55
